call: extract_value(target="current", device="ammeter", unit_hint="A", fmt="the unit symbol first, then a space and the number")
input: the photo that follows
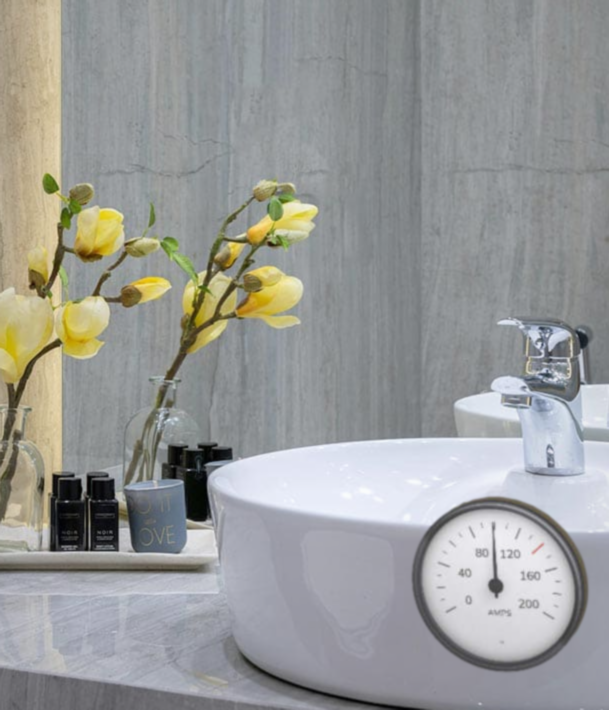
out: A 100
